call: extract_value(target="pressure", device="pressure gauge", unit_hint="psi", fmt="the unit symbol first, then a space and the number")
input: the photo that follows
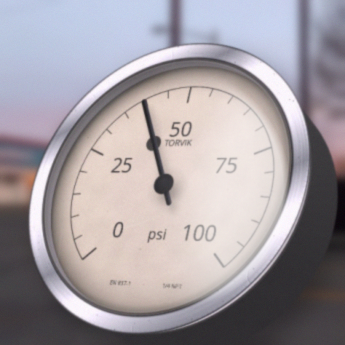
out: psi 40
